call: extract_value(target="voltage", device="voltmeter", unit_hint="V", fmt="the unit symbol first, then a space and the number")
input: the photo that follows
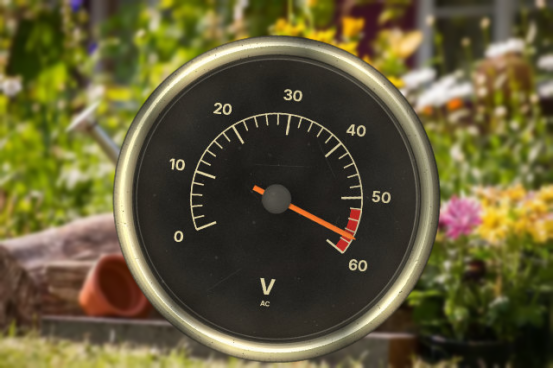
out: V 57
